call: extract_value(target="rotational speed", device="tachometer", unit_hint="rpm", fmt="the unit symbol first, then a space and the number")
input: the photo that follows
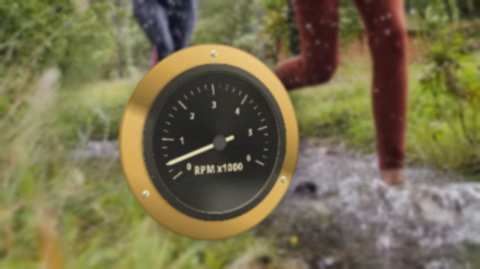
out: rpm 400
